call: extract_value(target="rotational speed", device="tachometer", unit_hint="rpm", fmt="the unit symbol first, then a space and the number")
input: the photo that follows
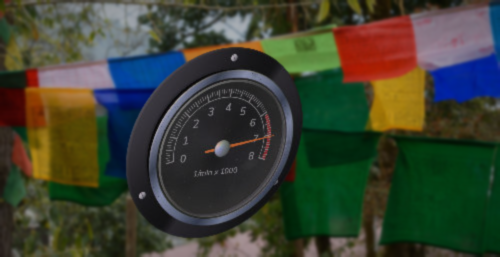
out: rpm 7000
